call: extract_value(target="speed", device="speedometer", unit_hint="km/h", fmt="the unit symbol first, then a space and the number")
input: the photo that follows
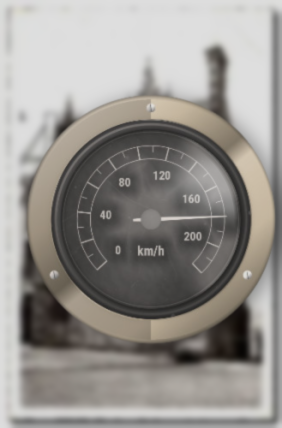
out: km/h 180
